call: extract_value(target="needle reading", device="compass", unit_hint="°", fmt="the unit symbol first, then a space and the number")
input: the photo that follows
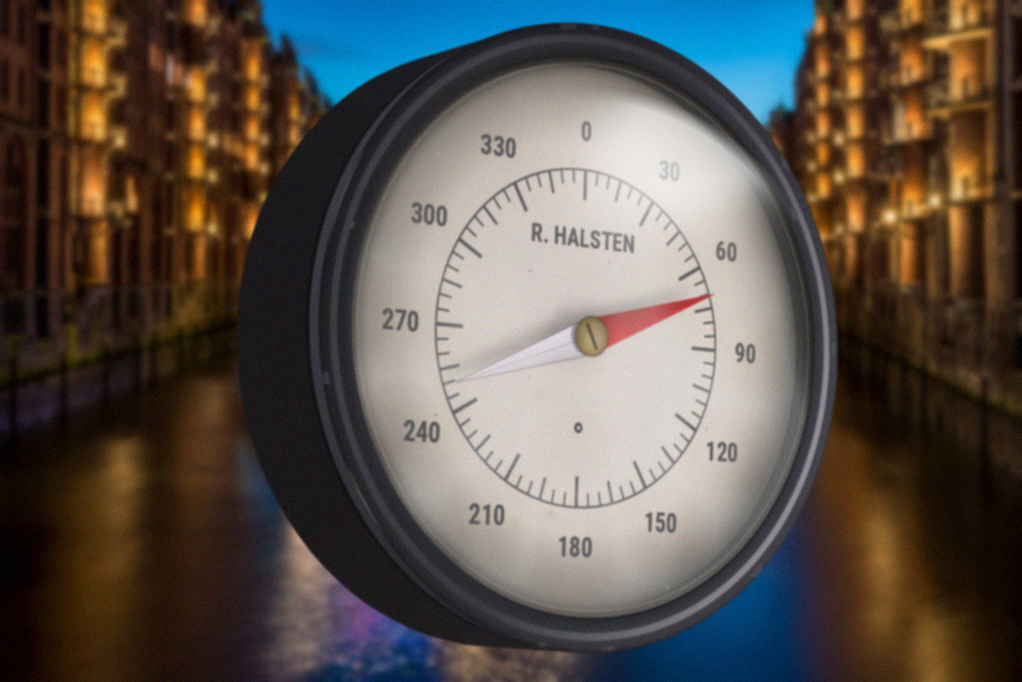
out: ° 70
